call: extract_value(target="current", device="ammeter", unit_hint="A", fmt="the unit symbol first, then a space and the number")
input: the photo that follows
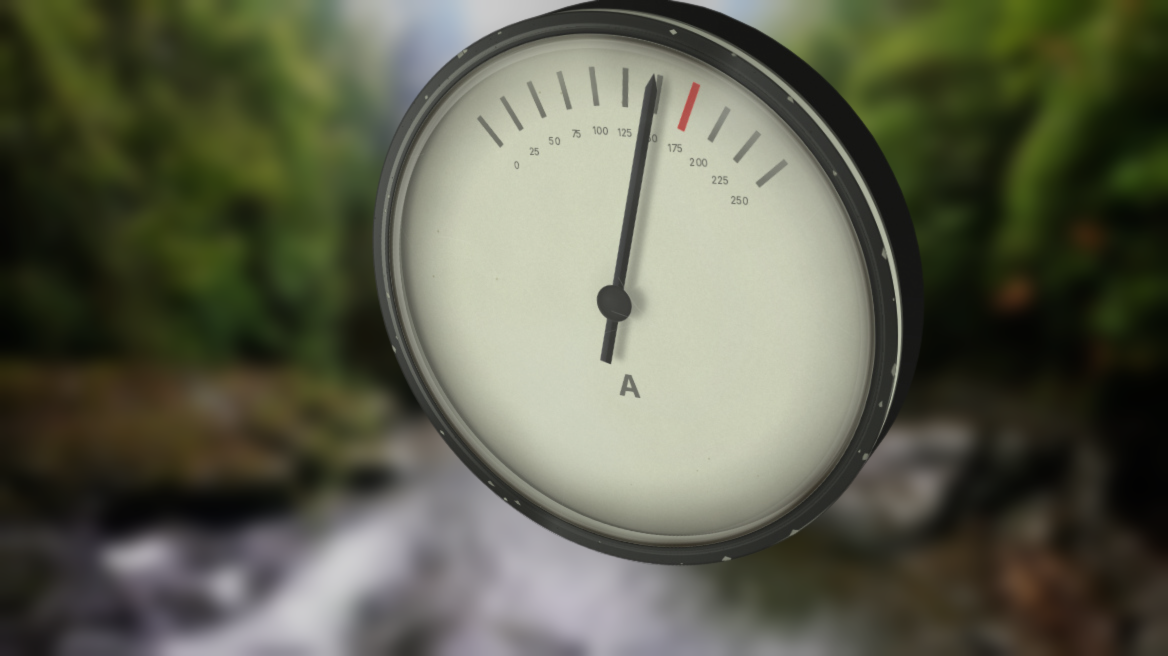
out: A 150
